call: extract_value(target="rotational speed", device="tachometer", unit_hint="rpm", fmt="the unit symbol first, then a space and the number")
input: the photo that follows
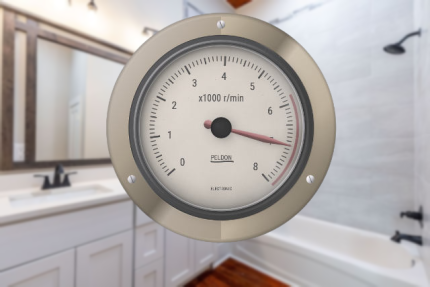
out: rpm 7000
